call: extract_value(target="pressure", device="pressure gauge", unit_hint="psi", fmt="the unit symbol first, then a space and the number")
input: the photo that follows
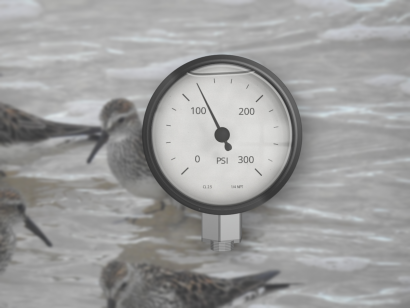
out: psi 120
